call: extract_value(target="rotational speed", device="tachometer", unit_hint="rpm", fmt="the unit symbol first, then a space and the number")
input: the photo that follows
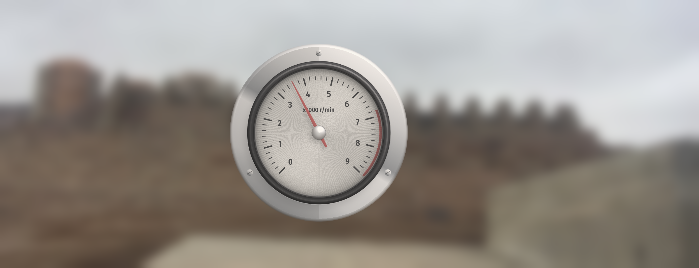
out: rpm 3600
